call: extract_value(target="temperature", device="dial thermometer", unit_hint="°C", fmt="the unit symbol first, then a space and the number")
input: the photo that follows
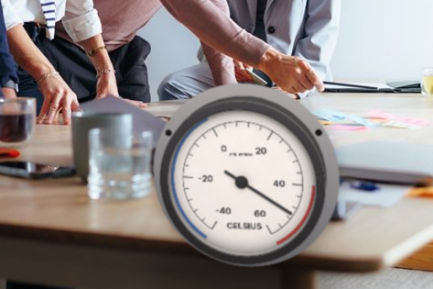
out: °C 50
